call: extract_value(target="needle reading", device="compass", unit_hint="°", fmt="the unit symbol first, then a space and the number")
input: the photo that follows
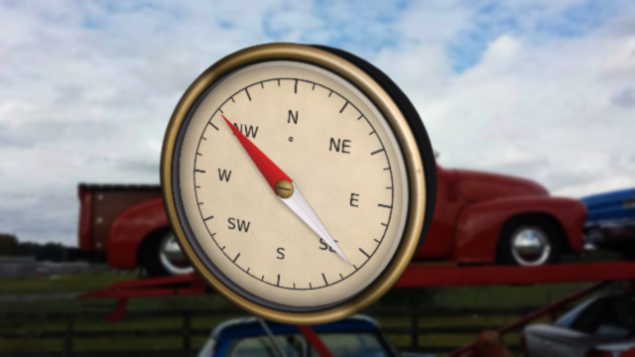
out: ° 310
